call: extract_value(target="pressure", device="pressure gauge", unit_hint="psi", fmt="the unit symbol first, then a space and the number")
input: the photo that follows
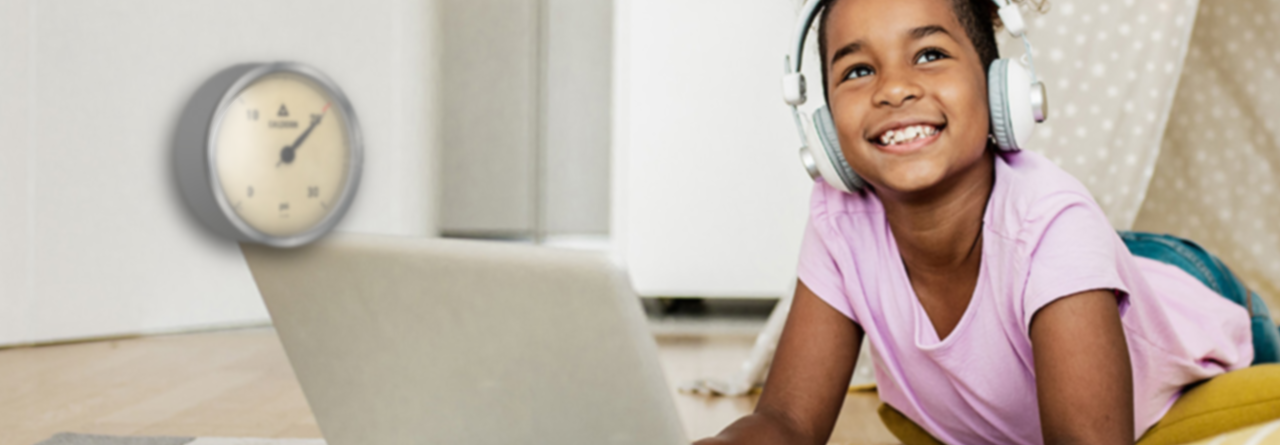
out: psi 20
